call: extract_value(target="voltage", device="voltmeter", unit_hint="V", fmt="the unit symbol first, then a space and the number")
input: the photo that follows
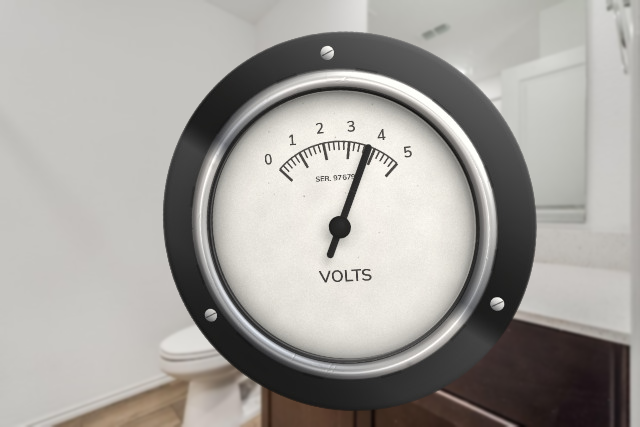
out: V 3.8
